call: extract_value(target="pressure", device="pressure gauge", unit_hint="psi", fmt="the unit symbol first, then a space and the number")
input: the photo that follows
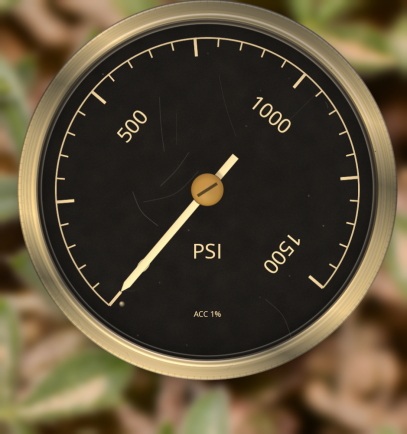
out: psi 0
